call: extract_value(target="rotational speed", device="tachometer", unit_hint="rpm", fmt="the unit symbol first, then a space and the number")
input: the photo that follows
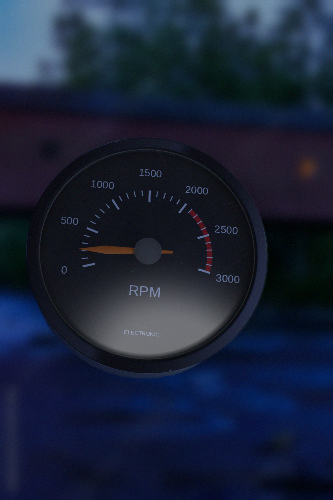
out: rpm 200
